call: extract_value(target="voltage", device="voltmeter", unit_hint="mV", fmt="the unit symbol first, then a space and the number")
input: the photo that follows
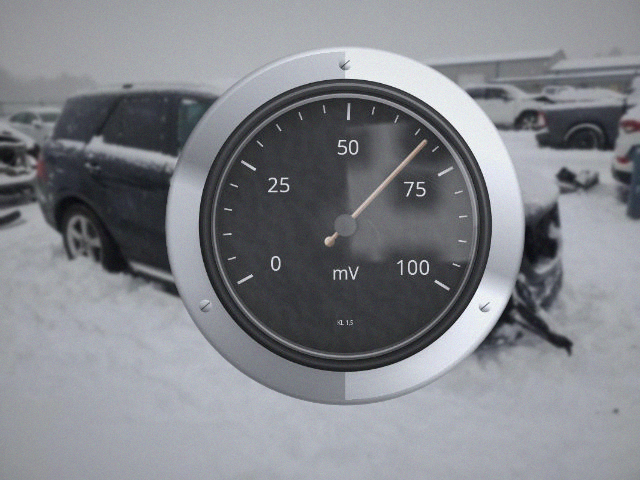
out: mV 67.5
